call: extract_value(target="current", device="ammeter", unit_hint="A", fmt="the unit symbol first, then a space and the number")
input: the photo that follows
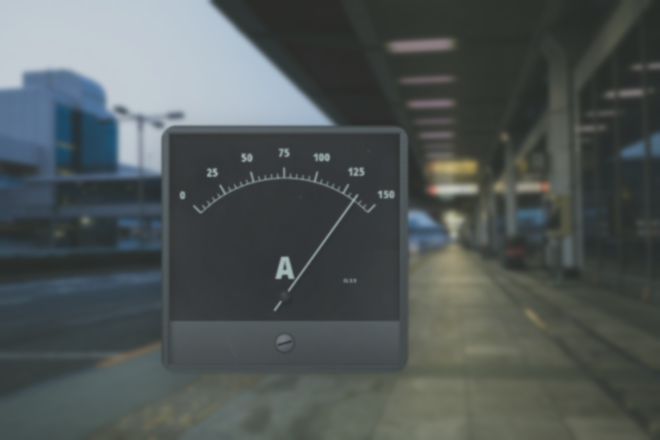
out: A 135
